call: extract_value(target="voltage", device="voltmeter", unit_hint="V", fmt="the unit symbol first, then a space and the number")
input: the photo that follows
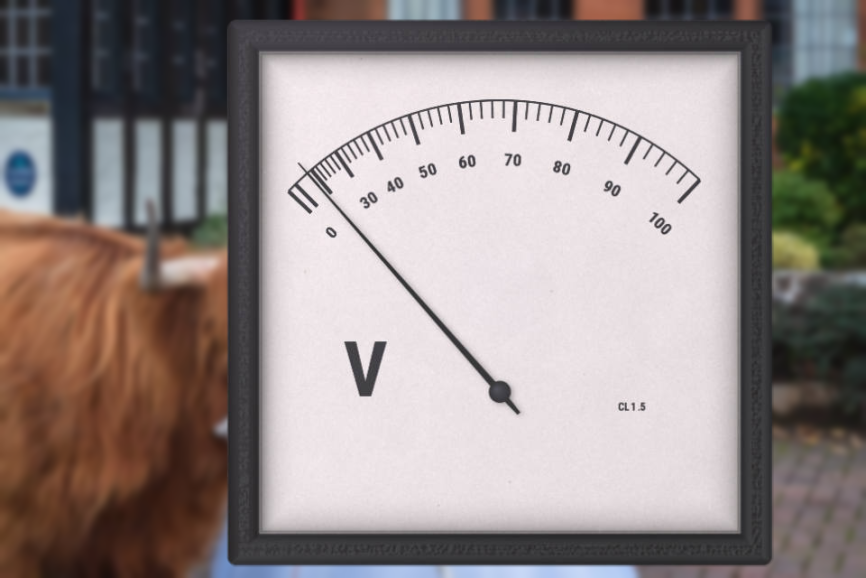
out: V 18
